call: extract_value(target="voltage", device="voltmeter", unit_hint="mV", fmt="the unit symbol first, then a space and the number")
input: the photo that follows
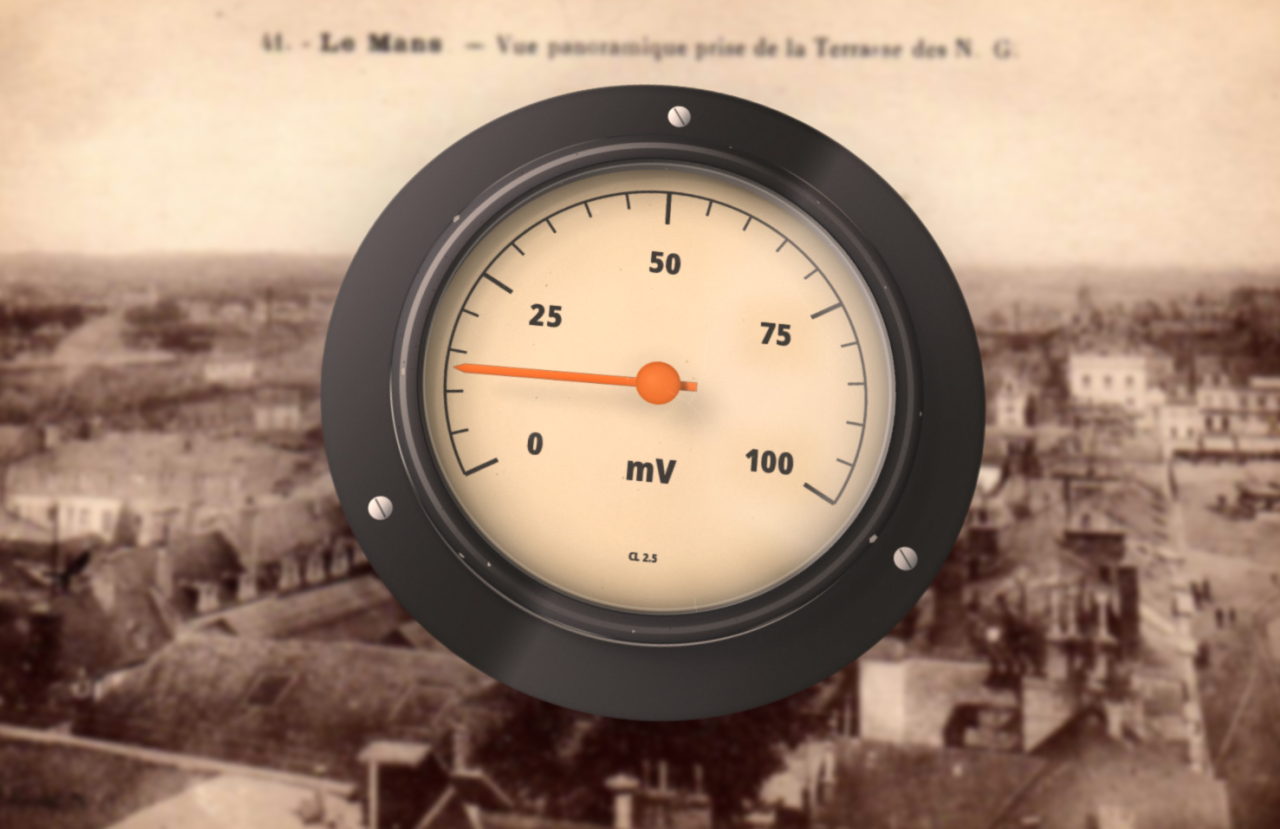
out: mV 12.5
